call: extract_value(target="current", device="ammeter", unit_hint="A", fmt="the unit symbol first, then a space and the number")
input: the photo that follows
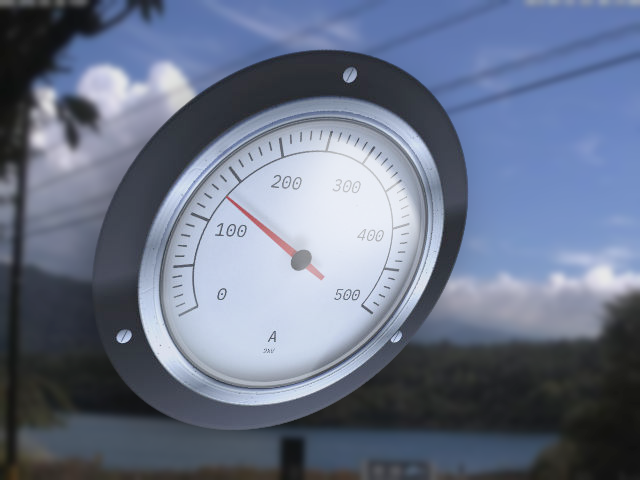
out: A 130
